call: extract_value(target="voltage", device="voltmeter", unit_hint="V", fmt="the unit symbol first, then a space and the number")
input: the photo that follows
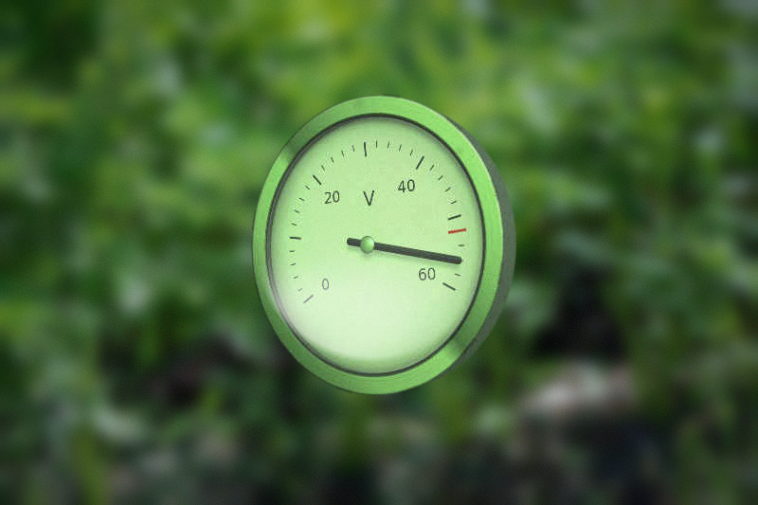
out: V 56
